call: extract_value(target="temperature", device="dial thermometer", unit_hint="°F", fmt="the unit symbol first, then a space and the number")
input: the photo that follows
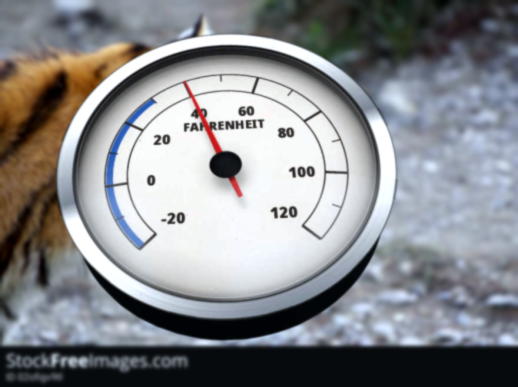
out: °F 40
